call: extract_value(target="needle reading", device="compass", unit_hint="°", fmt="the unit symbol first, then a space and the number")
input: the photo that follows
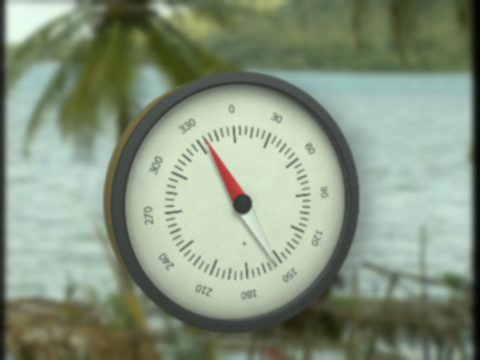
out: ° 335
